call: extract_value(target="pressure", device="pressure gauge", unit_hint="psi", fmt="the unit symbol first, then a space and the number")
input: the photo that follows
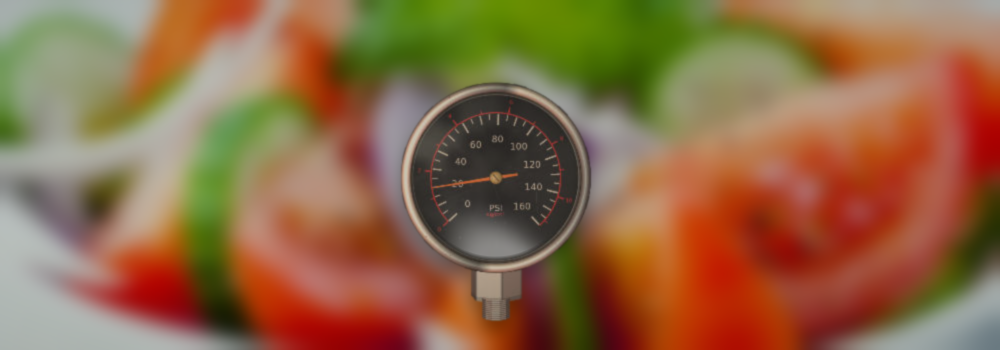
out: psi 20
